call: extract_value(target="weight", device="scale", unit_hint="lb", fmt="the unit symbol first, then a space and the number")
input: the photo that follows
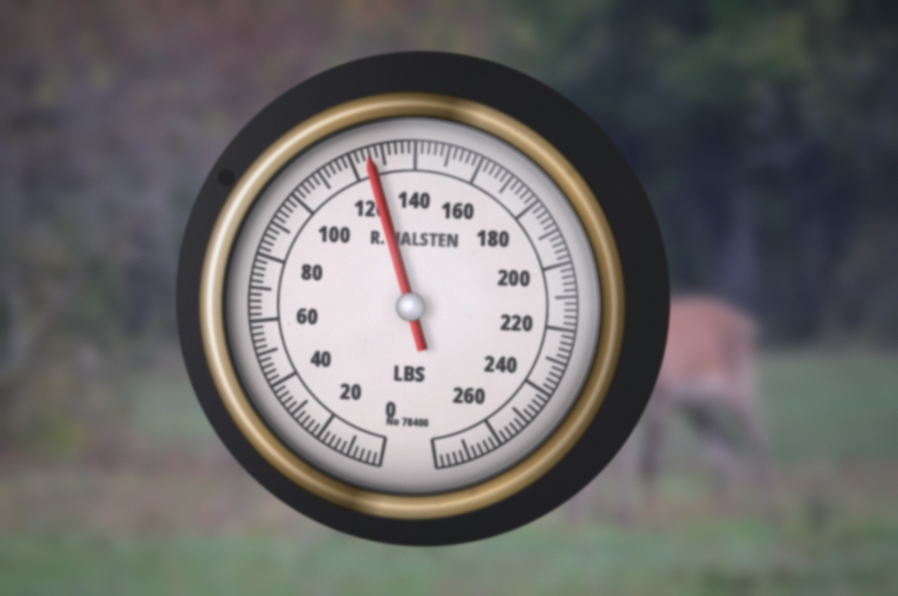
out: lb 126
